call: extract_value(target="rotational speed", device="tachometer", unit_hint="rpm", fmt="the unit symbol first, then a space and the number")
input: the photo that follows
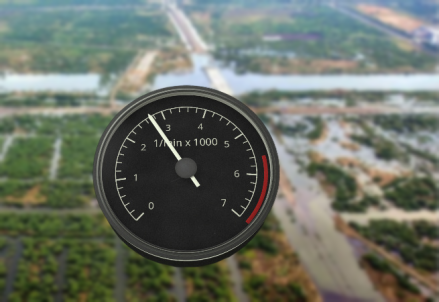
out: rpm 2700
